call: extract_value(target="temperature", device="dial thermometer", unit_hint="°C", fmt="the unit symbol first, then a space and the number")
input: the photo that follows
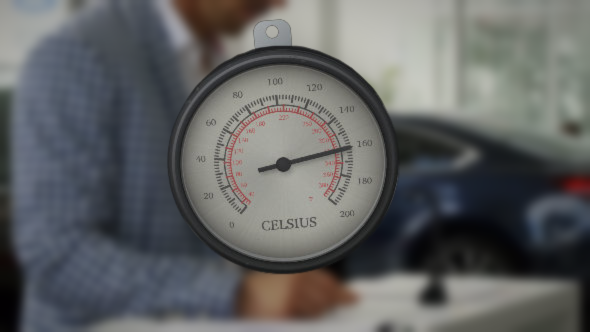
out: °C 160
